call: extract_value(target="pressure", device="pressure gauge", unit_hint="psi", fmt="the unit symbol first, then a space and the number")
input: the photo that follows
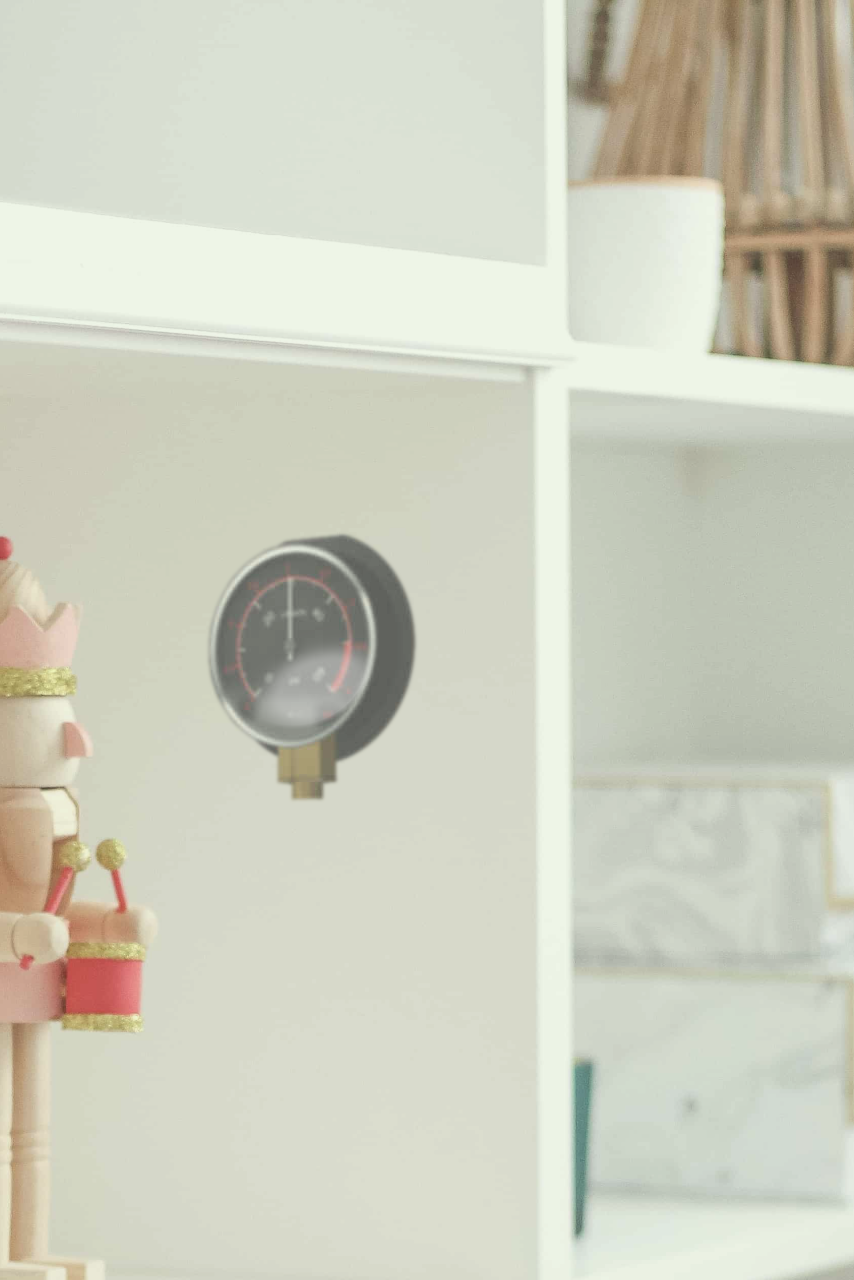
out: psi 30
